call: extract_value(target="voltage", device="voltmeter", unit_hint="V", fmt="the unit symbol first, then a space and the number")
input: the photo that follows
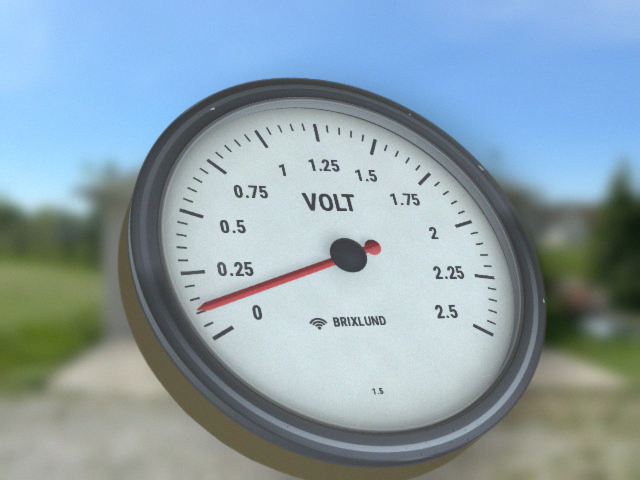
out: V 0.1
